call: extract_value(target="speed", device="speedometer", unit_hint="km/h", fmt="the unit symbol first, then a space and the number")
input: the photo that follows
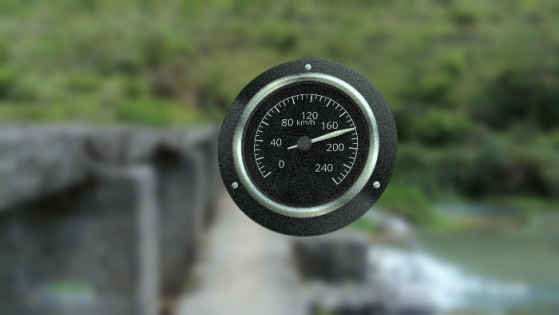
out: km/h 180
